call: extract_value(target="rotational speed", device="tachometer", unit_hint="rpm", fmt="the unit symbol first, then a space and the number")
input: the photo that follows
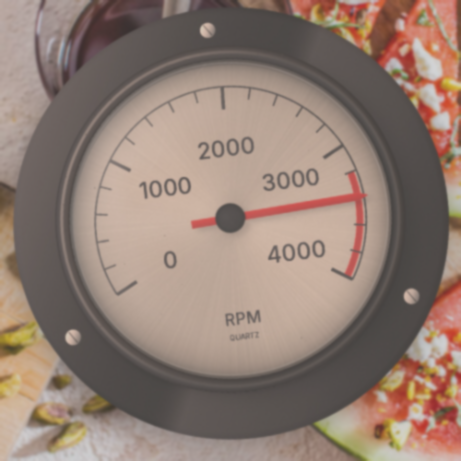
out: rpm 3400
